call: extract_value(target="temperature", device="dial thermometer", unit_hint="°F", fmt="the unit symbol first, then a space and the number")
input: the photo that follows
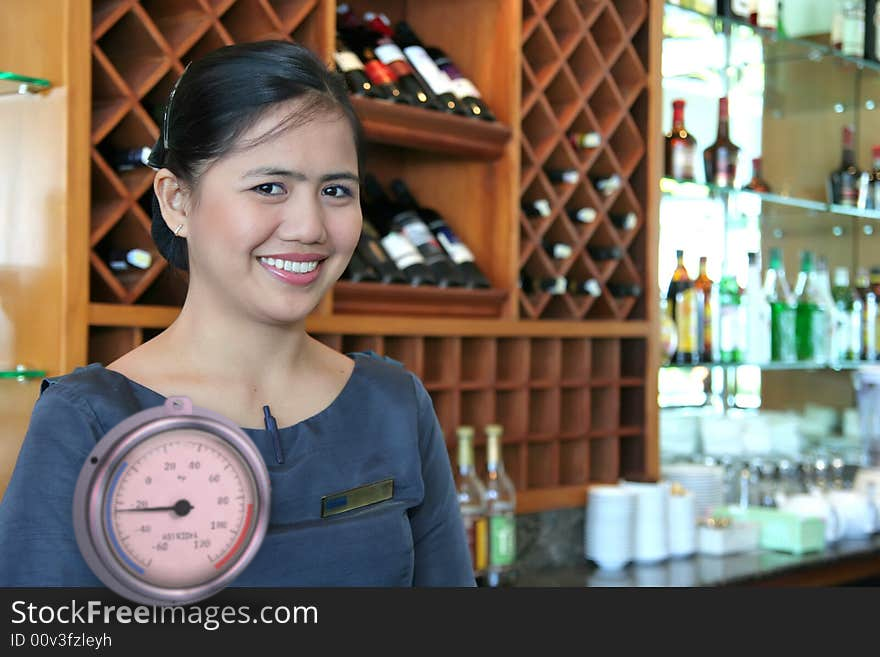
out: °F -24
